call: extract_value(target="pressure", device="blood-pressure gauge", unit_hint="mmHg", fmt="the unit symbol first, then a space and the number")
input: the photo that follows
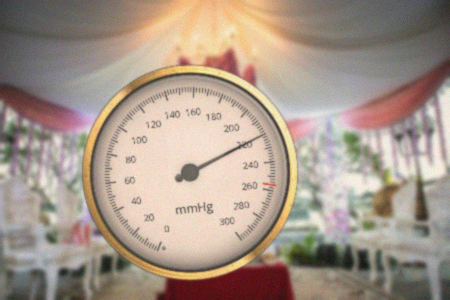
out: mmHg 220
